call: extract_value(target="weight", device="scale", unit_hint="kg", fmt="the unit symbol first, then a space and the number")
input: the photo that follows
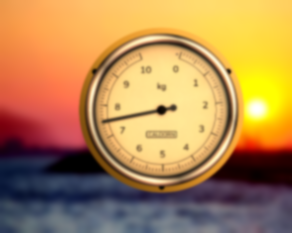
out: kg 7.5
